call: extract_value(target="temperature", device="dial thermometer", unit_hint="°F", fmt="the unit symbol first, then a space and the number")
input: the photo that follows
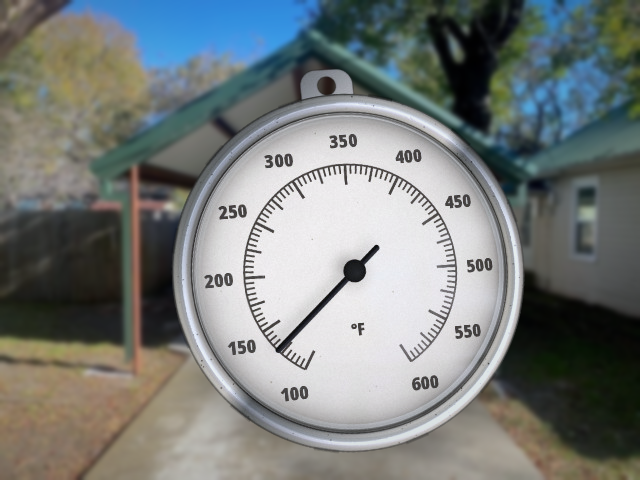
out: °F 130
